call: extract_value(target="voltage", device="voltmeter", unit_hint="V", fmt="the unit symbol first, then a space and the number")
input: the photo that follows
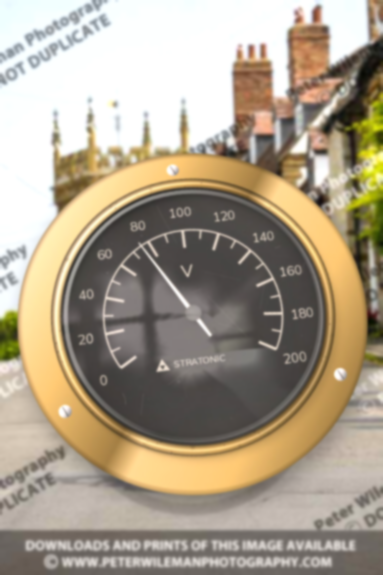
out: V 75
